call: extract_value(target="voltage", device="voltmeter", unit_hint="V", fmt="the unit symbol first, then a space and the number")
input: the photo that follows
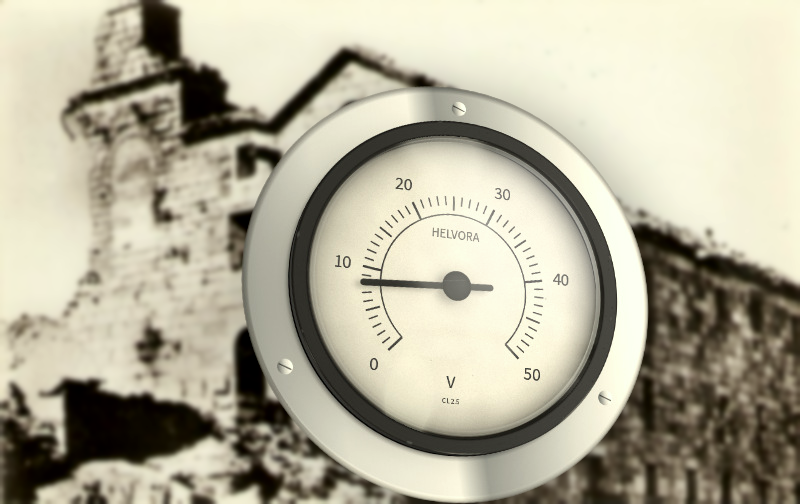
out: V 8
